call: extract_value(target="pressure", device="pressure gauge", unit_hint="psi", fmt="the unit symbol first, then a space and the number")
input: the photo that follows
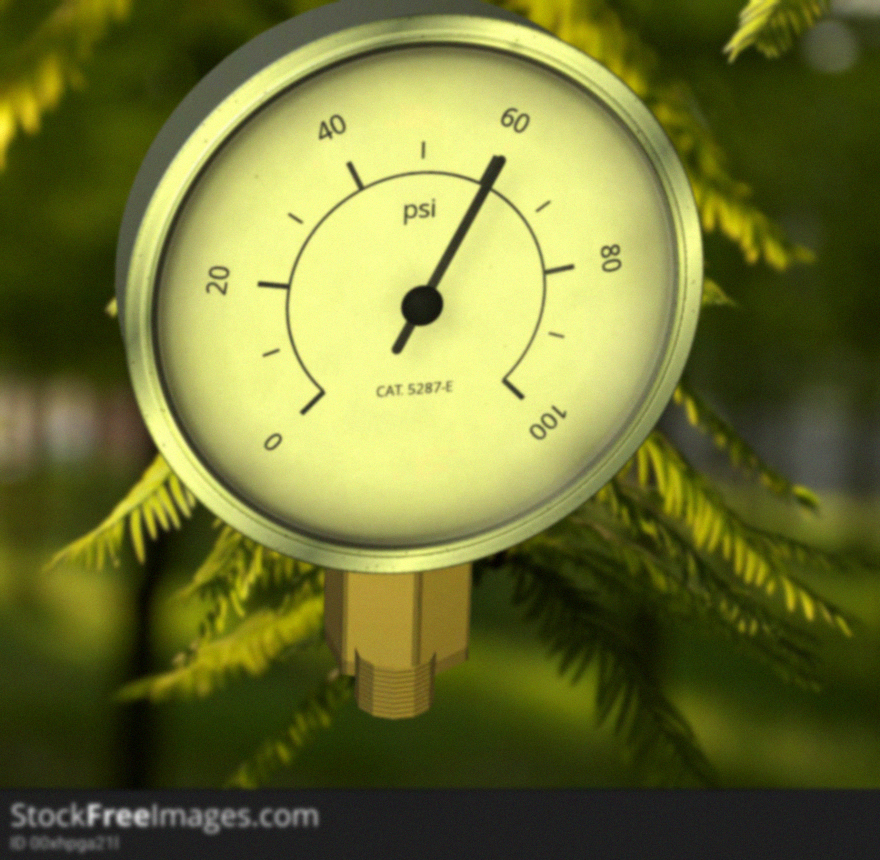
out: psi 60
